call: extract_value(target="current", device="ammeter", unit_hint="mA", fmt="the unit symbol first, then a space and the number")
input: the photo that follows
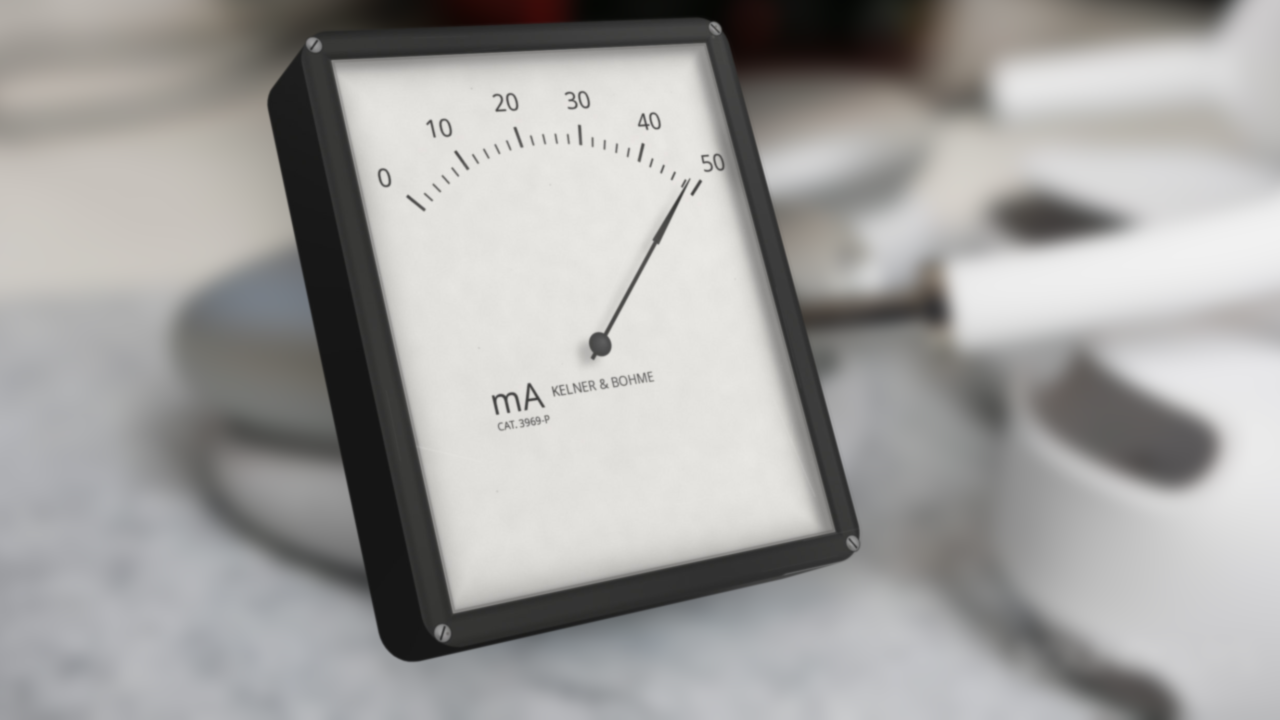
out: mA 48
